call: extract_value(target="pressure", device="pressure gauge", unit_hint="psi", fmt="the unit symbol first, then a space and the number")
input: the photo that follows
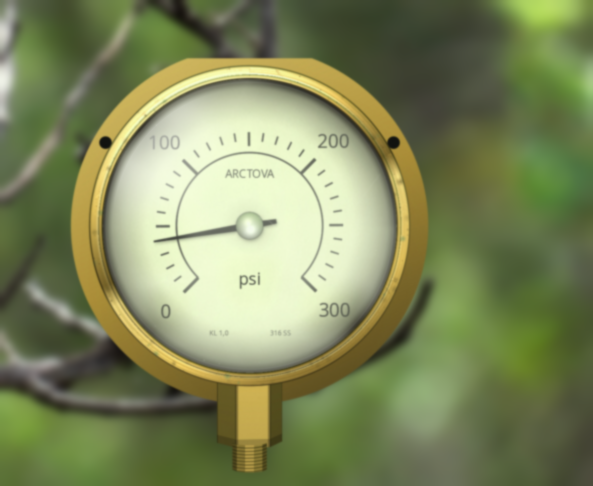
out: psi 40
